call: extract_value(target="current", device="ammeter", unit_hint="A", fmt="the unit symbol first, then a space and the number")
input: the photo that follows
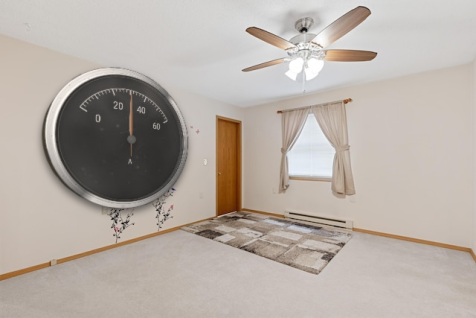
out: A 30
